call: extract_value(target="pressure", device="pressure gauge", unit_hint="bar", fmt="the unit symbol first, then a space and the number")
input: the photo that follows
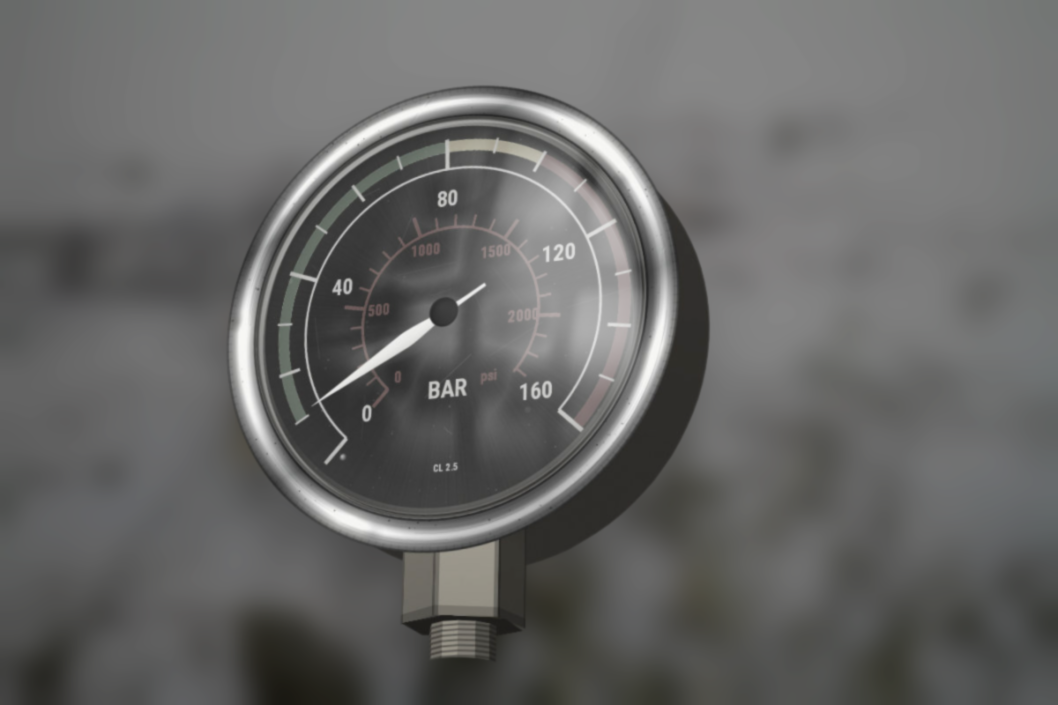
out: bar 10
